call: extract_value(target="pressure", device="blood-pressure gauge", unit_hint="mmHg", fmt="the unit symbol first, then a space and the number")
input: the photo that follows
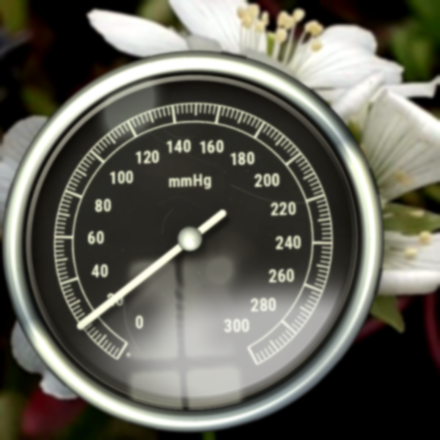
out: mmHg 20
